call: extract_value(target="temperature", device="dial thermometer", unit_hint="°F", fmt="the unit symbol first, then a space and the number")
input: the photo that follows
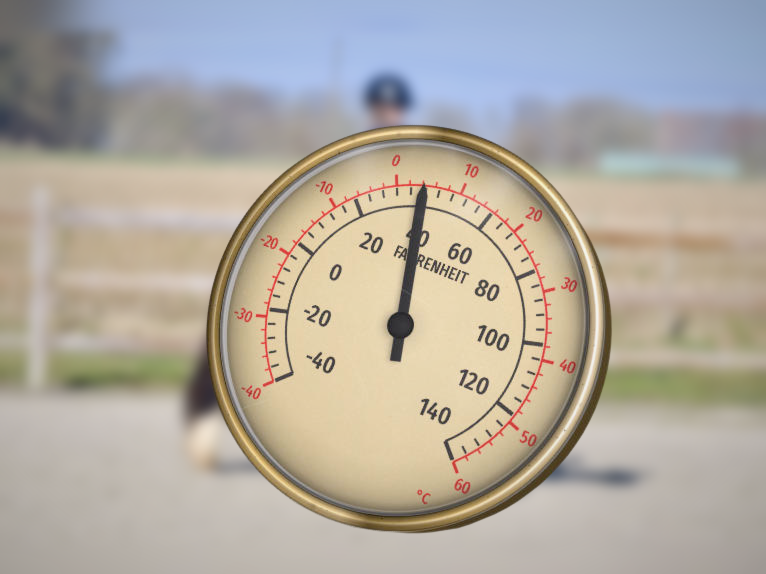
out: °F 40
